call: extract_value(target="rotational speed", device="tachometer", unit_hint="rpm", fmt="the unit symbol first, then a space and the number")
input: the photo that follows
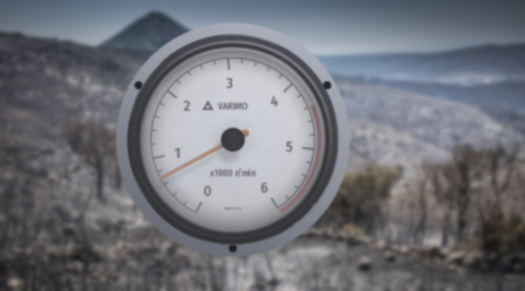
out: rpm 700
